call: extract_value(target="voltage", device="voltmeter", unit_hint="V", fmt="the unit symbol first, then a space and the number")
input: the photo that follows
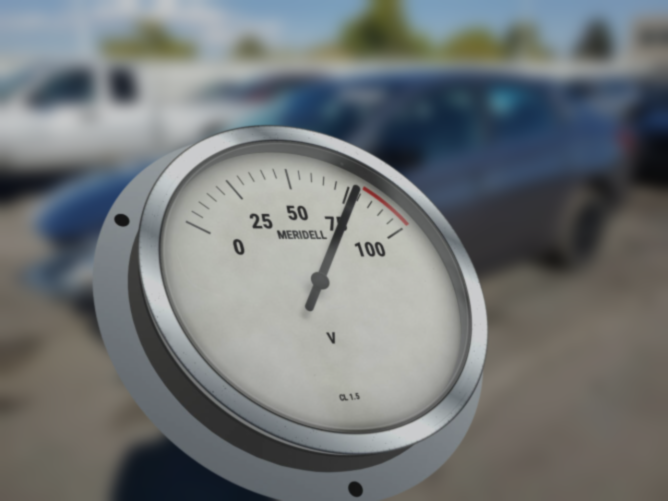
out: V 77.5
